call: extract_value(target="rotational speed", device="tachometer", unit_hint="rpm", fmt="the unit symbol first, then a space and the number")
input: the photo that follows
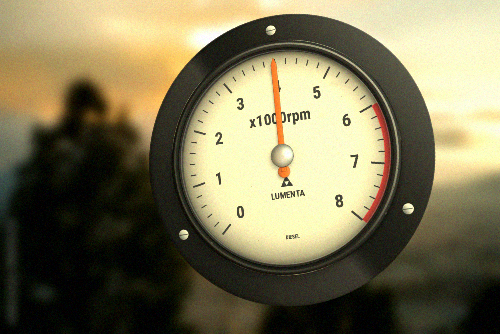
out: rpm 4000
